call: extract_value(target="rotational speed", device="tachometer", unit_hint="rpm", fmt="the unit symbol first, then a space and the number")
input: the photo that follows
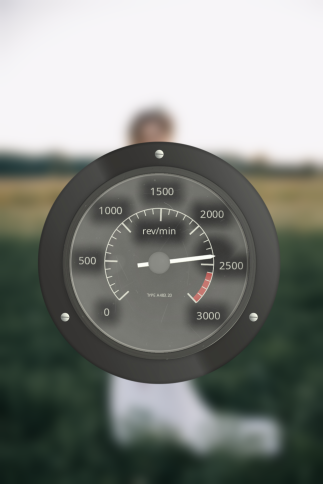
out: rpm 2400
